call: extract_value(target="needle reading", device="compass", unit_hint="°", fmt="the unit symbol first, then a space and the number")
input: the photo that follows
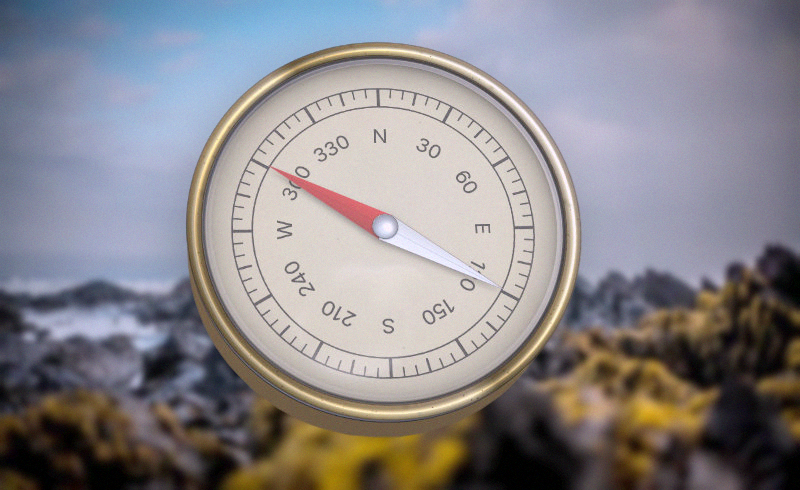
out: ° 300
